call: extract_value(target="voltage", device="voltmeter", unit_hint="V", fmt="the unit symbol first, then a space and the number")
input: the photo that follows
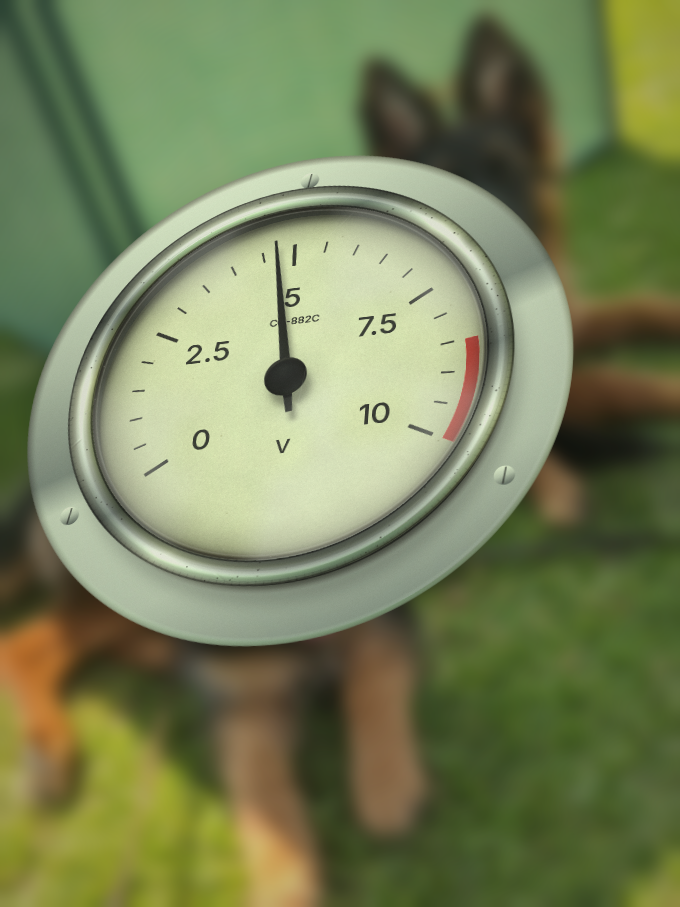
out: V 4.75
